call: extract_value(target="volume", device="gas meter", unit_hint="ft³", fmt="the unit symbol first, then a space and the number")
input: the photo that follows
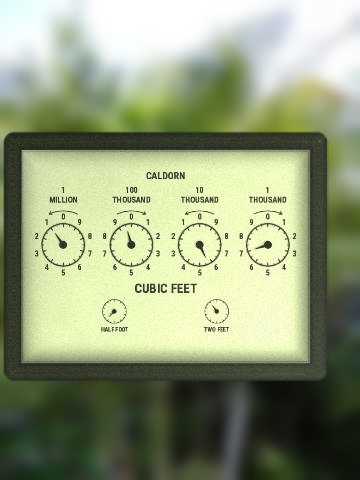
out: ft³ 95700
